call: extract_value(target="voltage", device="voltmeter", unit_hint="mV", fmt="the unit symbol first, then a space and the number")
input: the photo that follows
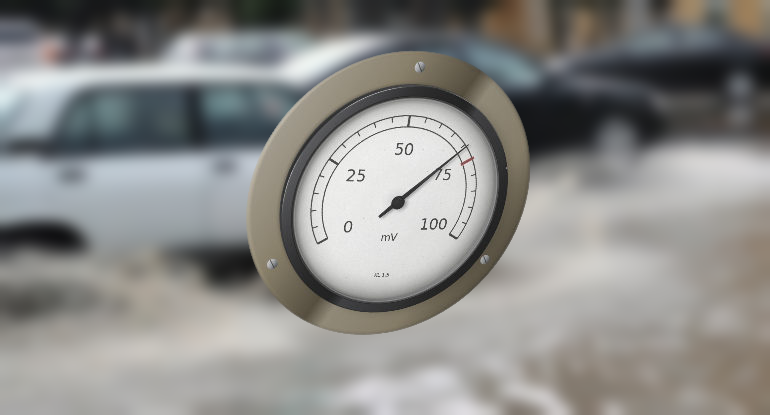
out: mV 70
